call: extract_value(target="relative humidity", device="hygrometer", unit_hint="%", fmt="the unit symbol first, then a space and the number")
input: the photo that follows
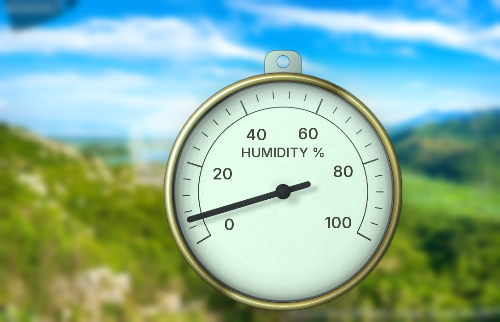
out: % 6
